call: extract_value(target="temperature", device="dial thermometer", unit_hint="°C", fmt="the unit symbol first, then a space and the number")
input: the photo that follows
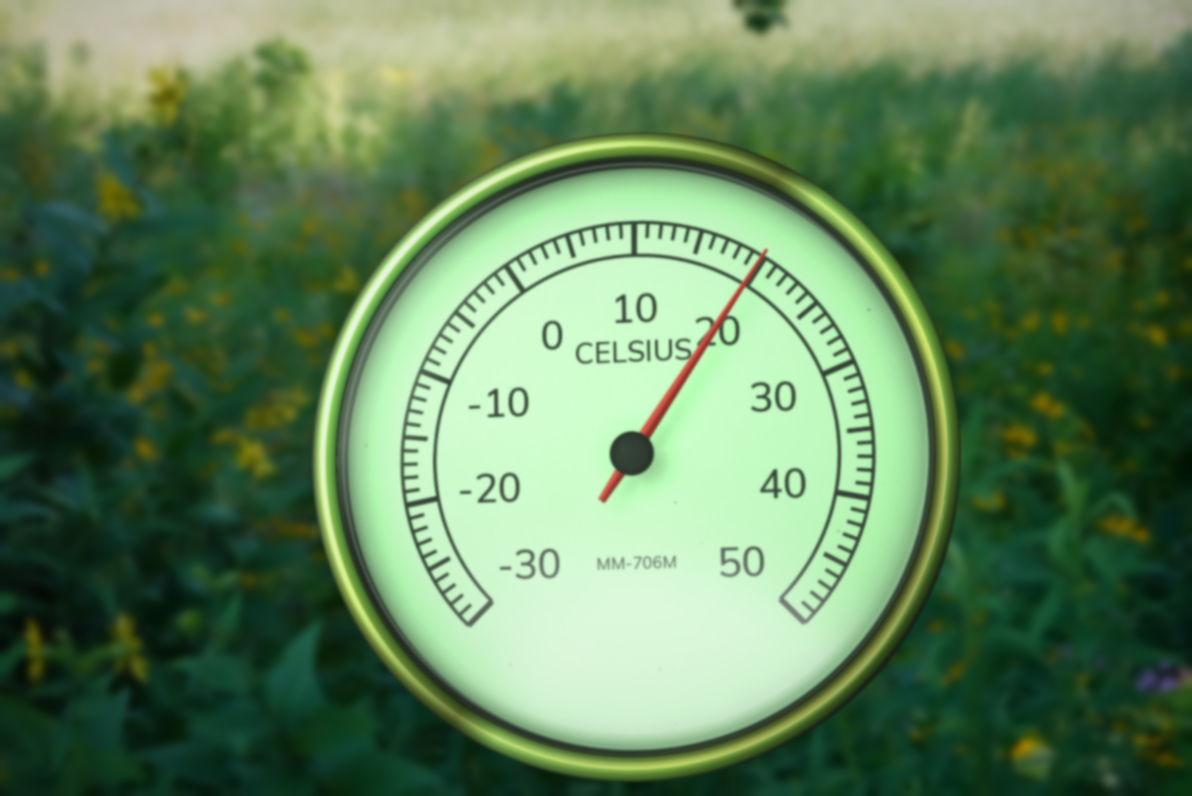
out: °C 20
